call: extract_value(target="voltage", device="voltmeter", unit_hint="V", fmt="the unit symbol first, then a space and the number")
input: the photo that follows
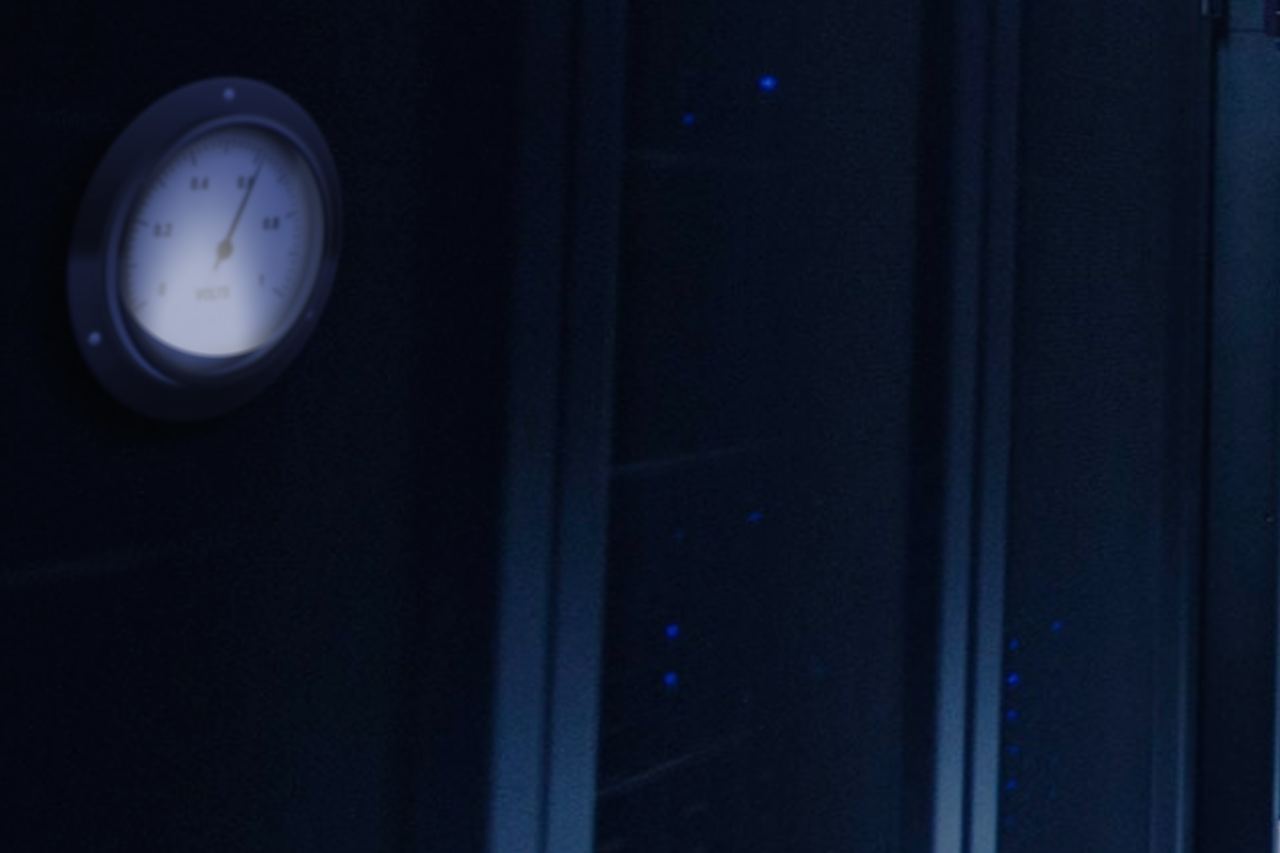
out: V 0.6
